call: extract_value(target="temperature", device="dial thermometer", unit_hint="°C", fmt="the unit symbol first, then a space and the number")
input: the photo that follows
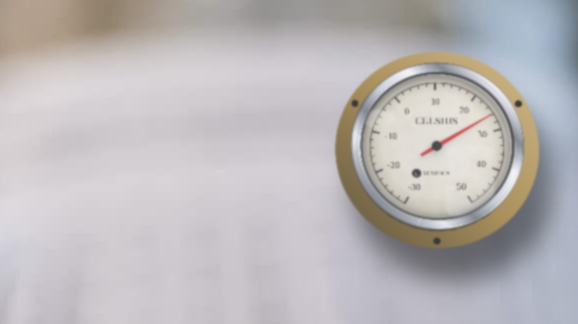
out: °C 26
